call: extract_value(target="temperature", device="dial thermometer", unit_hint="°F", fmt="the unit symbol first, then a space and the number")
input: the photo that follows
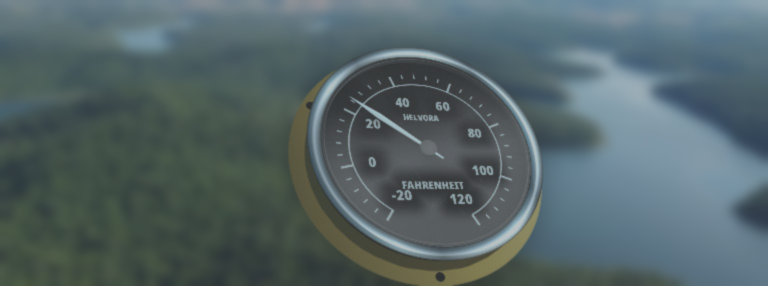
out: °F 24
